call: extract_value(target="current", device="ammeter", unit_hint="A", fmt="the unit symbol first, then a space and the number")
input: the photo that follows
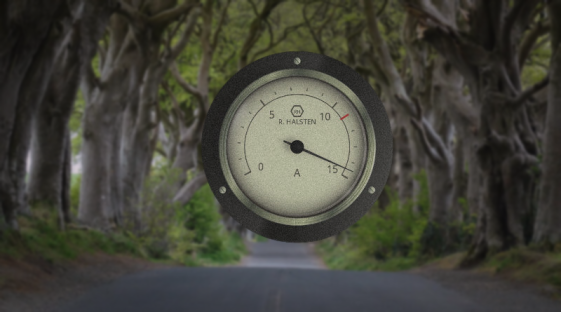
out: A 14.5
